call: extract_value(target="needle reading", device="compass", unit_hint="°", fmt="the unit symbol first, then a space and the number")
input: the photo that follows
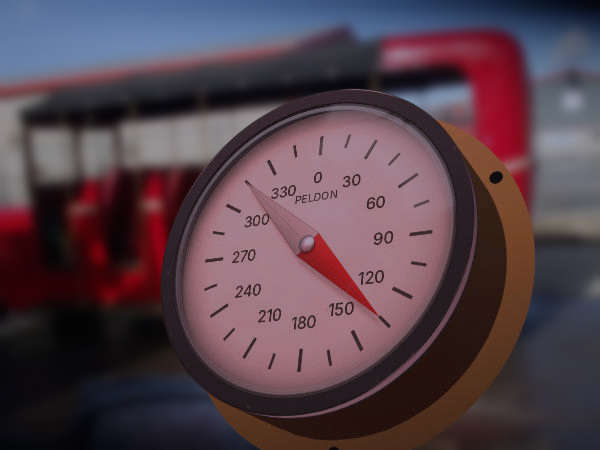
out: ° 135
